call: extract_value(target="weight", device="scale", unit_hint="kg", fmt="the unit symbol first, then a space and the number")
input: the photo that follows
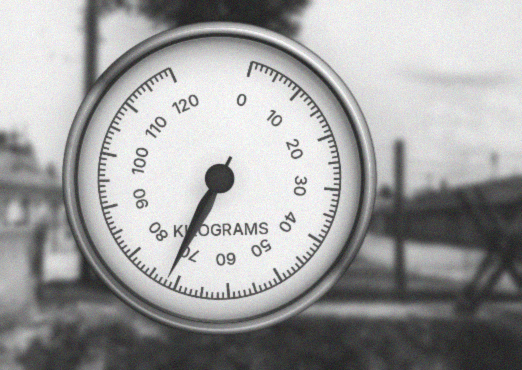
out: kg 72
